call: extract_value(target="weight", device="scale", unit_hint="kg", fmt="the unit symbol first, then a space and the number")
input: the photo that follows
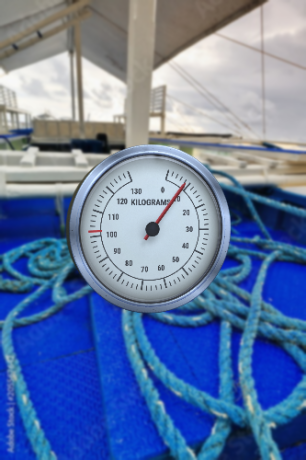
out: kg 8
